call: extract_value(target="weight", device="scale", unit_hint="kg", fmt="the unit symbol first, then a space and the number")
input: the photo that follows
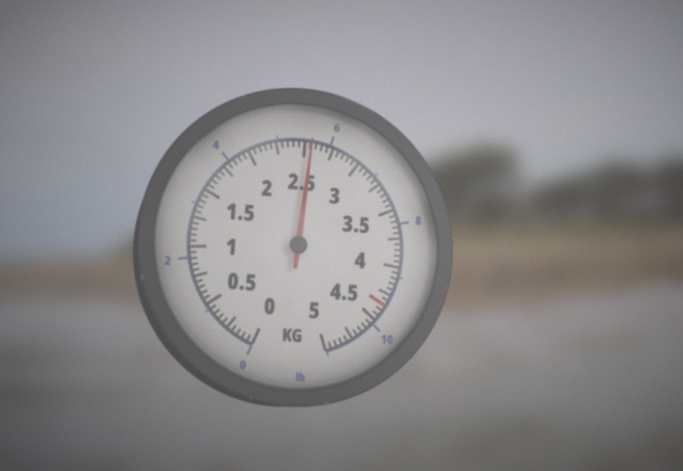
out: kg 2.55
